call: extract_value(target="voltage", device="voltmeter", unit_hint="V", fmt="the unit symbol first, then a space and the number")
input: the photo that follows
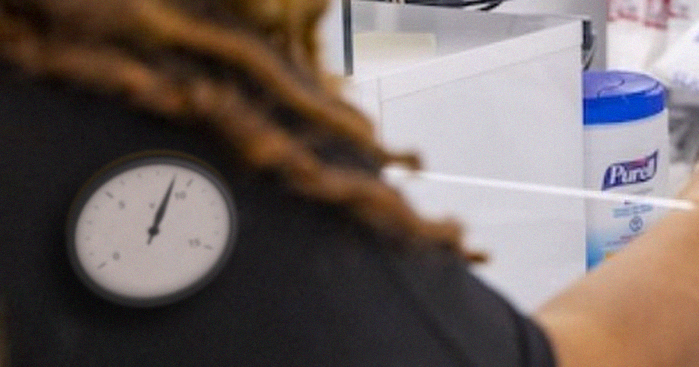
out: V 9
